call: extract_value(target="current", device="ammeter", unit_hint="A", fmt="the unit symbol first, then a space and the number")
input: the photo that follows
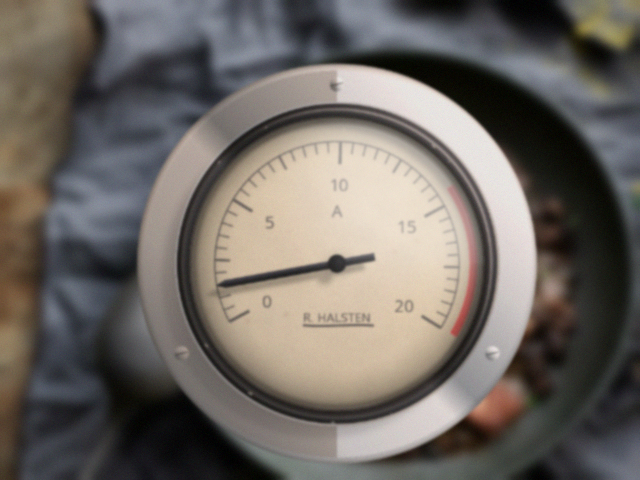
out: A 1.5
